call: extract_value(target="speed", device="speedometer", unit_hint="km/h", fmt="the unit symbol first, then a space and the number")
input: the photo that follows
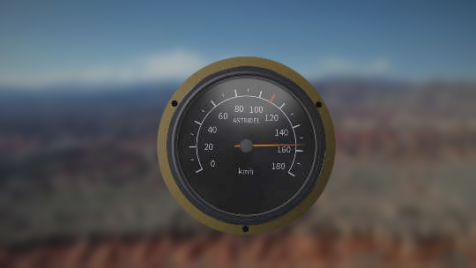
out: km/h 155
